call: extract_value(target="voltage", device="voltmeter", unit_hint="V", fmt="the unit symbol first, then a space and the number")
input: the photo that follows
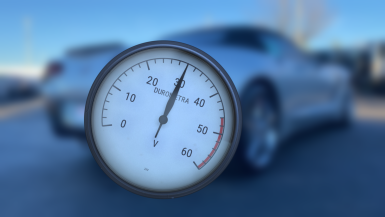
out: V 30
